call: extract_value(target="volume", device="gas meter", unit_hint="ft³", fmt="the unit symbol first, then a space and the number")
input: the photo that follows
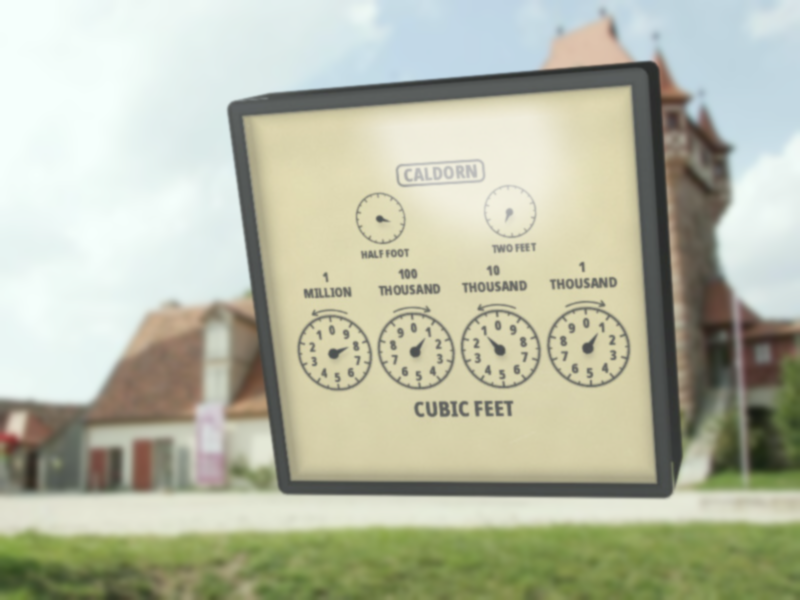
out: ft³ 811100
